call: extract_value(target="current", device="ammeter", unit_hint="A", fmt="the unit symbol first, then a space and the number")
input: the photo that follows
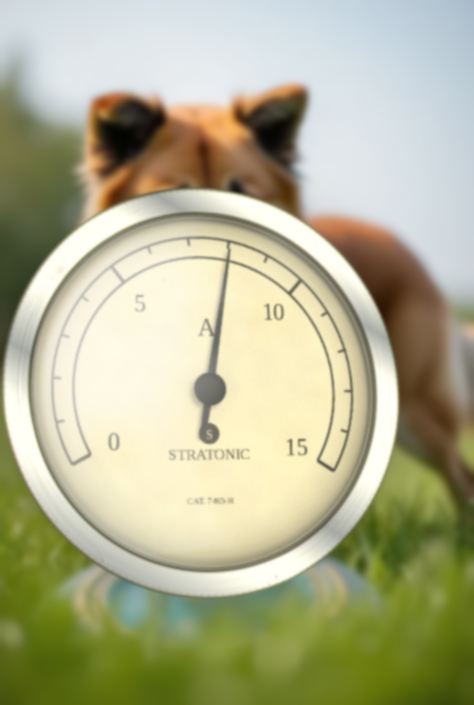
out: A 8
